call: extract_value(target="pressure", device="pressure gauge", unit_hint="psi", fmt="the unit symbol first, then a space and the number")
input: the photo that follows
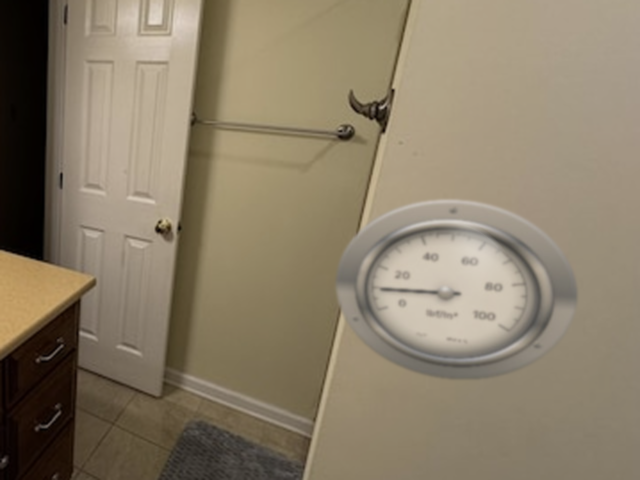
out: psi 10
